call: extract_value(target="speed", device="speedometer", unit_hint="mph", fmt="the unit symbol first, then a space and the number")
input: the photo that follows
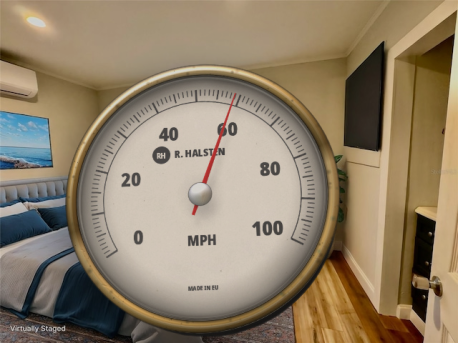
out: mph 59
